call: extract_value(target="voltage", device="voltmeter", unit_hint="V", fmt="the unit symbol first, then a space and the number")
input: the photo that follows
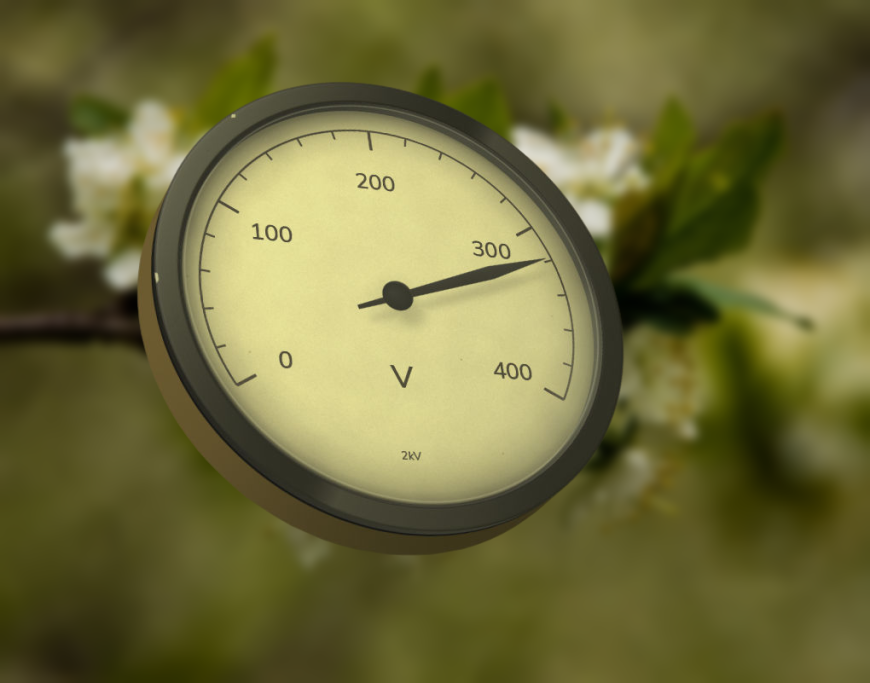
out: V 320
